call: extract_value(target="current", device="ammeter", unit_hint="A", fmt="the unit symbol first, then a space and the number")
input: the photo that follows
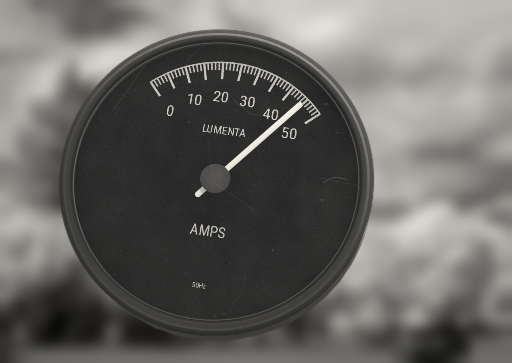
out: A 45
